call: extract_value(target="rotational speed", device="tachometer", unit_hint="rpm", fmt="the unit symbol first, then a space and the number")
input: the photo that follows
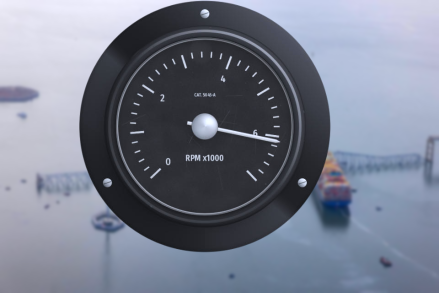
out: rpm 6100
